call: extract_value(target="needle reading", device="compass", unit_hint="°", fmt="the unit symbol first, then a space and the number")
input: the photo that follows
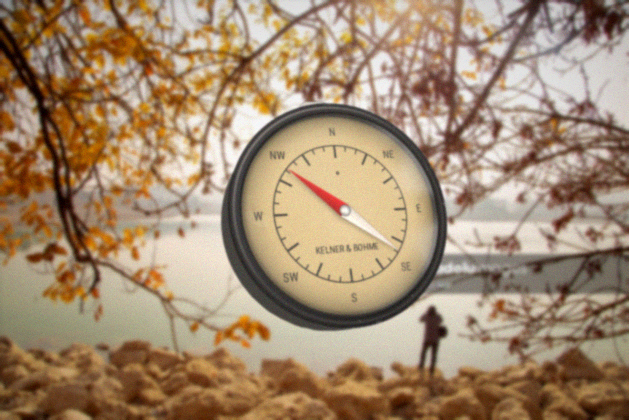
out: ° 310
